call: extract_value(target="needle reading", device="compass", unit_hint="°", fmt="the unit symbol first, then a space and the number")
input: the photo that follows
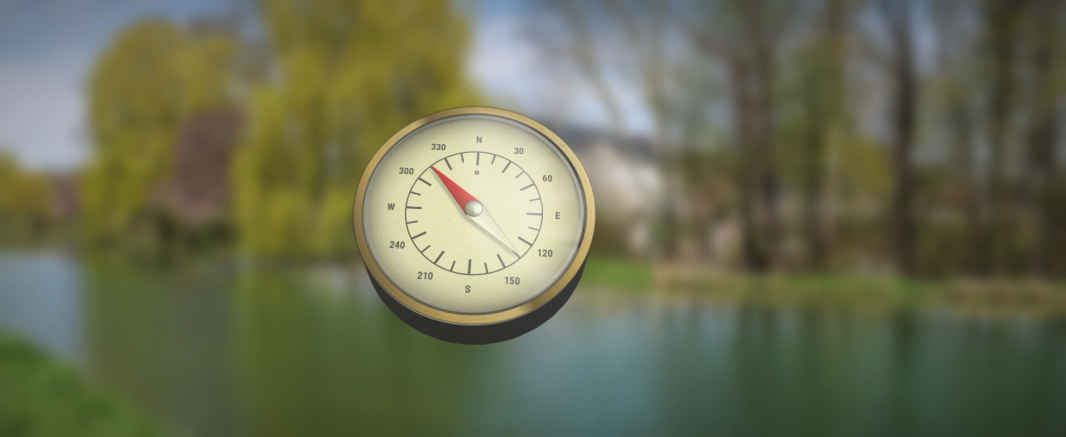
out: ° 315
